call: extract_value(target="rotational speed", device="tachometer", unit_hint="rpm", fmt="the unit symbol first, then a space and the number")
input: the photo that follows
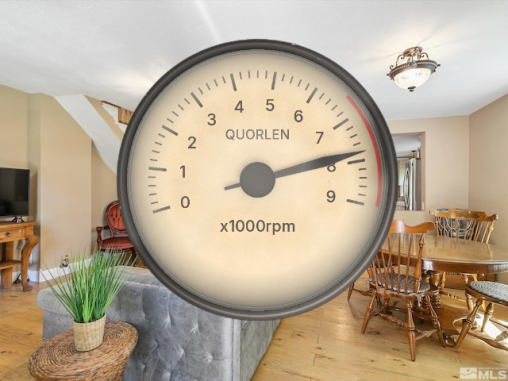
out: rpm 7800
